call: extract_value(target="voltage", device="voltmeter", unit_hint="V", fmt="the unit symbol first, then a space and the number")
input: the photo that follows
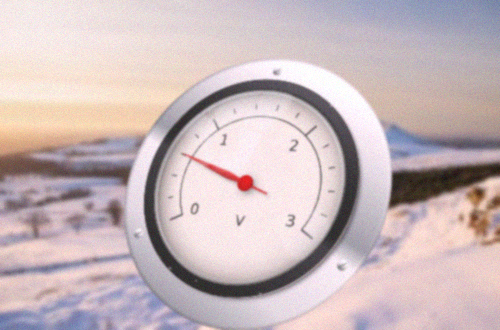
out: V 0.6
